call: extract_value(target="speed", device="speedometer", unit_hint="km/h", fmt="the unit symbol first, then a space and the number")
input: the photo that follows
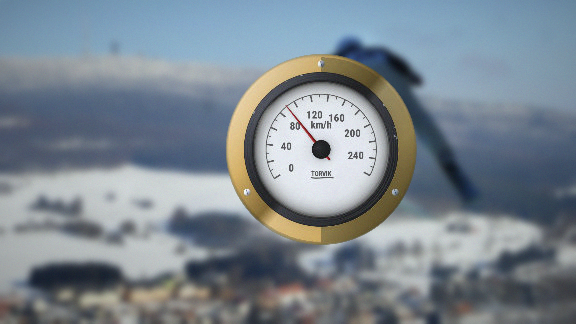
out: km/h 90
